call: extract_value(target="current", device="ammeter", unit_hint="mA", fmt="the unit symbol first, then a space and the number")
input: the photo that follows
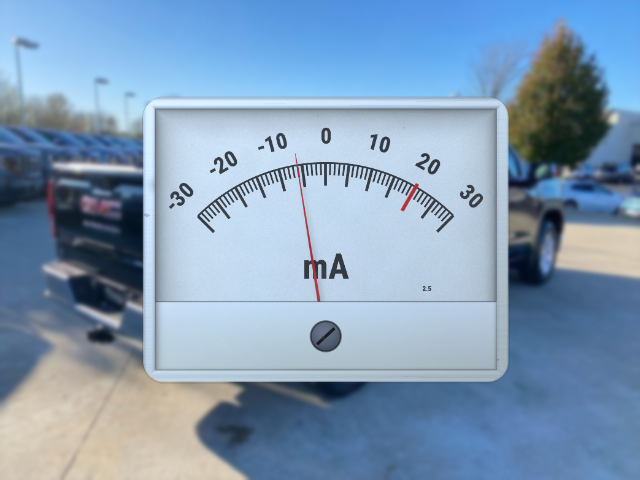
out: mA -6
